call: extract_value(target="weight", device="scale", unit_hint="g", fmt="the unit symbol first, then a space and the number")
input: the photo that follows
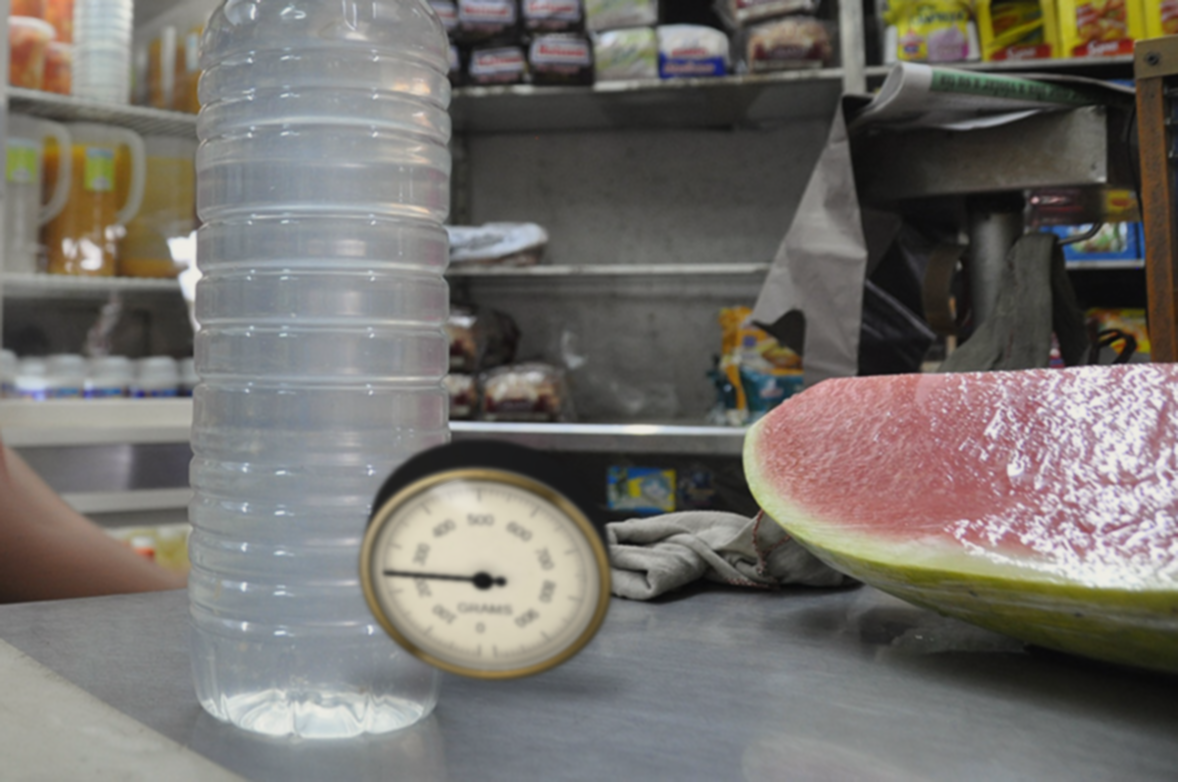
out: g 250
